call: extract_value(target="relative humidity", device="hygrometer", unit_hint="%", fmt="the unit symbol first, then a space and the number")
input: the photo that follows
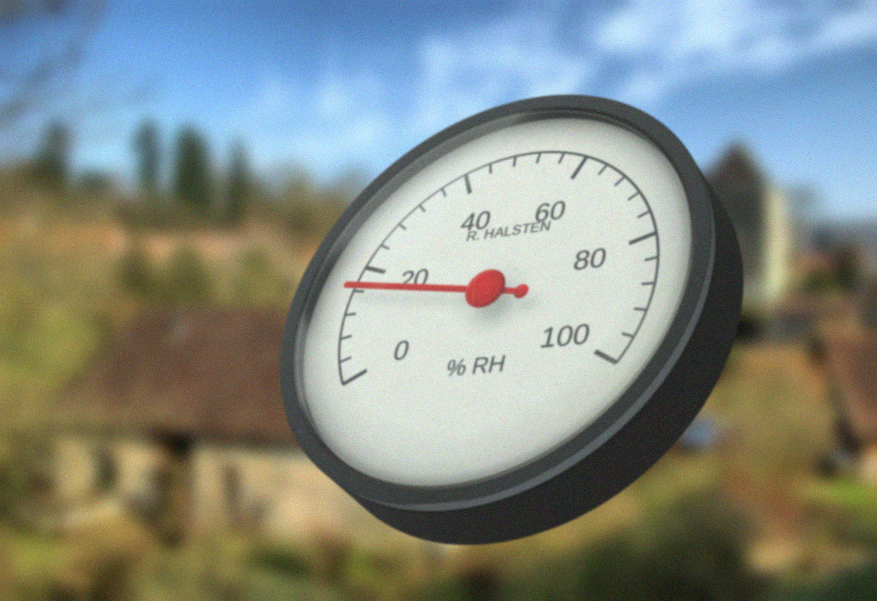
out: % 16
